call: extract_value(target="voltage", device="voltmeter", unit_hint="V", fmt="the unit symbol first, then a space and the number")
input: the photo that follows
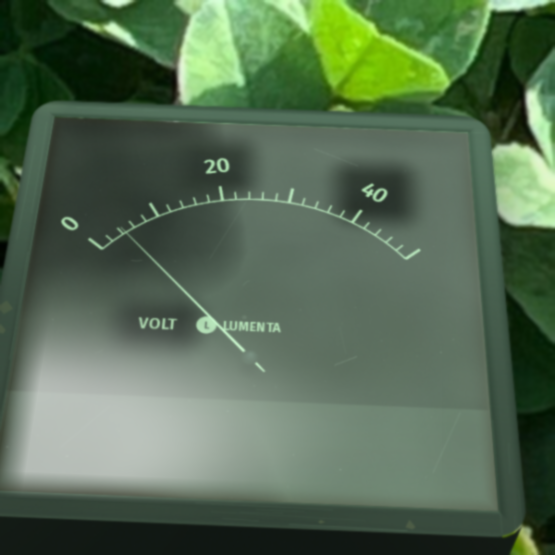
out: V 4
